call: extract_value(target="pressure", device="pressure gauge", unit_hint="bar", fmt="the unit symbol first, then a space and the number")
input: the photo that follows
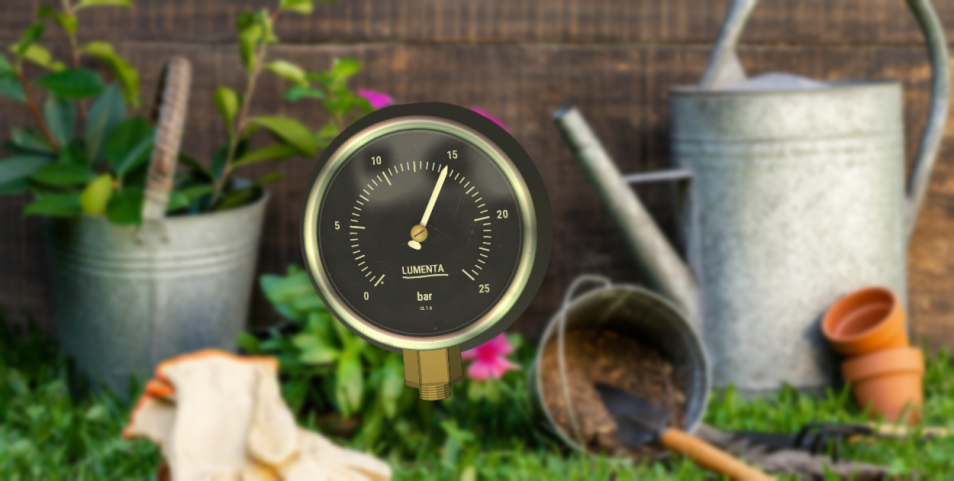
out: bar 15
